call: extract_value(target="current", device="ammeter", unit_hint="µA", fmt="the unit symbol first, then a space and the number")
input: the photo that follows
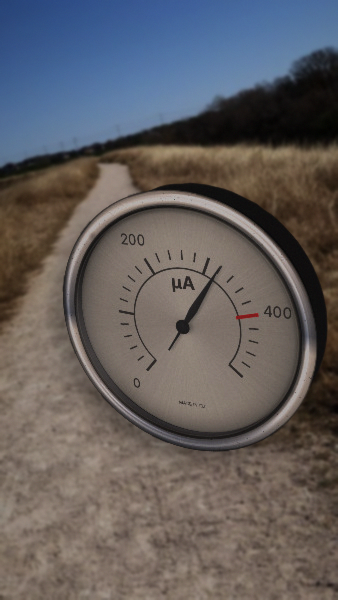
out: µA 320
